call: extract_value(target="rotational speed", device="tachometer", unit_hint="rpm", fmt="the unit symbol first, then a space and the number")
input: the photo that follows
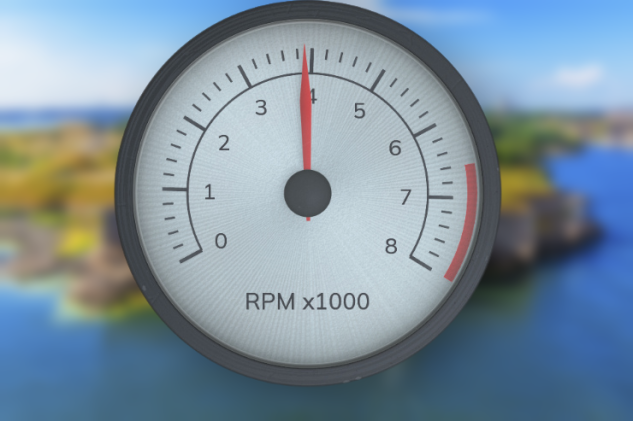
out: rpm 3900
